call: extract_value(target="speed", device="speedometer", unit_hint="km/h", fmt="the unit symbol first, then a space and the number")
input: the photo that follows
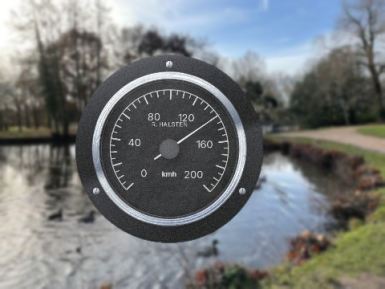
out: km/h 140
